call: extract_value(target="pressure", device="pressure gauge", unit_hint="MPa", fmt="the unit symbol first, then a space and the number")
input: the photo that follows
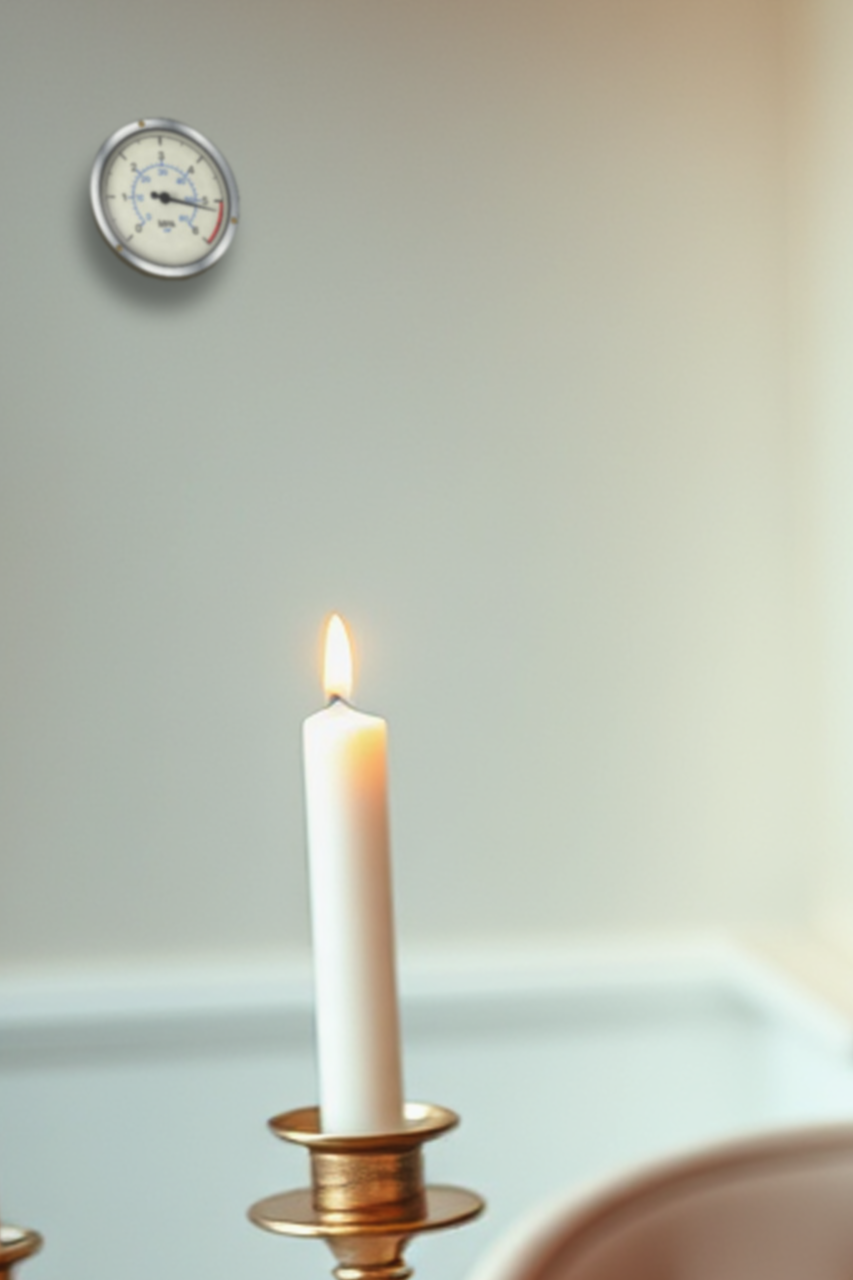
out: MPa 5.25
